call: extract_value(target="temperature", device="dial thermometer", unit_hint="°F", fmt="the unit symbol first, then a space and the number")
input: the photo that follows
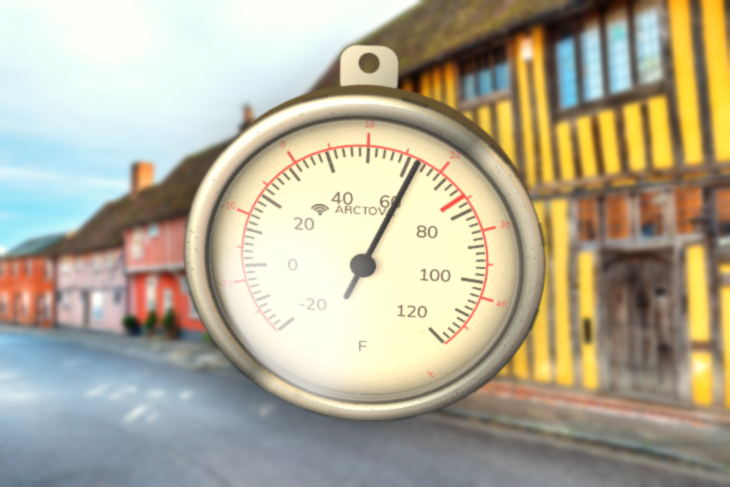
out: °F 62
